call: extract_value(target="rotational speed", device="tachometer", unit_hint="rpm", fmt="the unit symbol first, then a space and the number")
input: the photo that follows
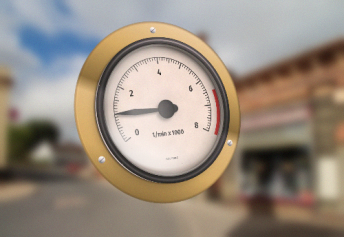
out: rpm 1000
